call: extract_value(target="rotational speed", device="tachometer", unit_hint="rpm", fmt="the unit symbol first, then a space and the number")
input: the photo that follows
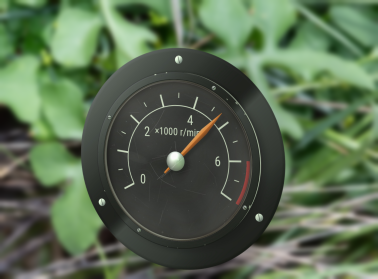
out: rpm 4750
